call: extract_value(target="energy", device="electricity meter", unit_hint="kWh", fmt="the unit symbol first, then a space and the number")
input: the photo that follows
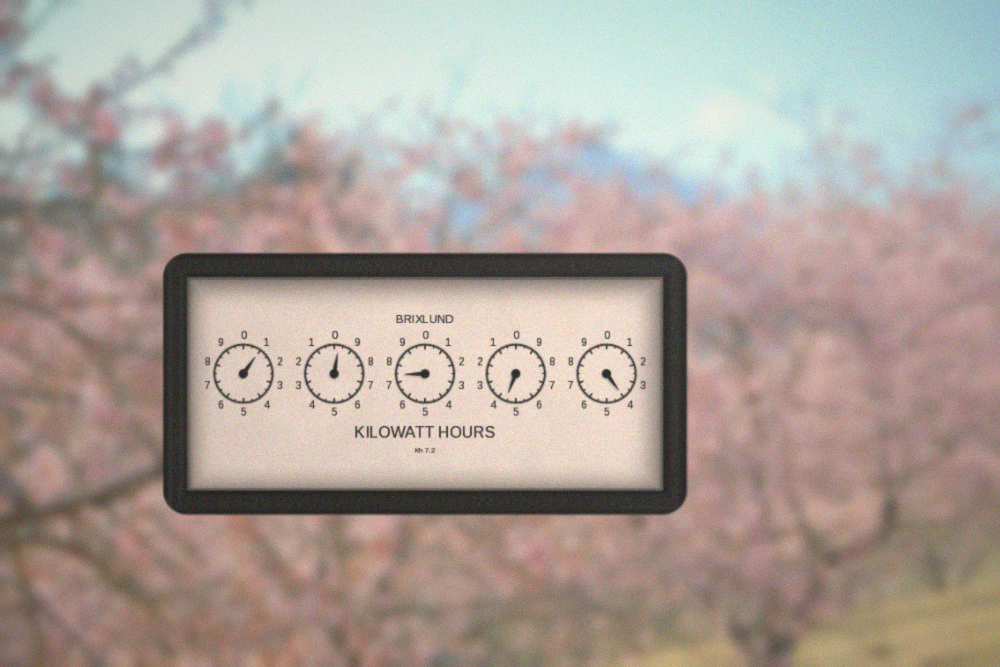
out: kWh 9744
